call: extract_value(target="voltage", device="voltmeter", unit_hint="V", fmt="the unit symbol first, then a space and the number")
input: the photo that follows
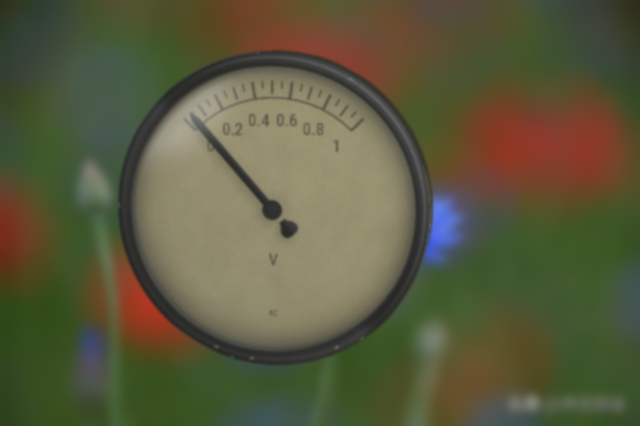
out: V 0.05
